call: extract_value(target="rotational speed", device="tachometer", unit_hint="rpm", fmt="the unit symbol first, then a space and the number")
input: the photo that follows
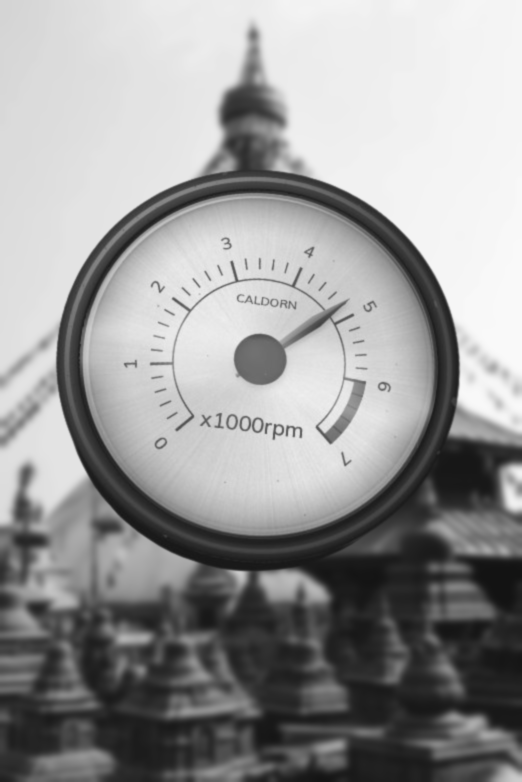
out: rpm 4800
